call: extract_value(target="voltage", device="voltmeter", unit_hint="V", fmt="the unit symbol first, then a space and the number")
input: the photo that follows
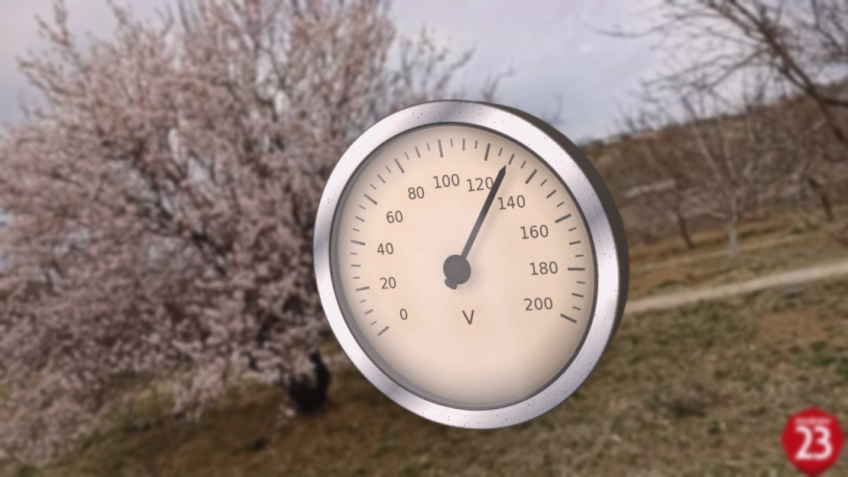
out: V 130
